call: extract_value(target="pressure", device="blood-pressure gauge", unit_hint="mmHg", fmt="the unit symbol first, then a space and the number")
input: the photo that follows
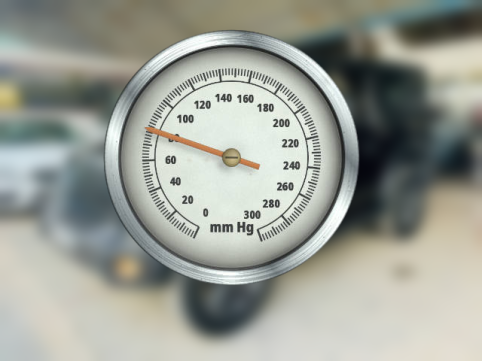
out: mmHg 80
